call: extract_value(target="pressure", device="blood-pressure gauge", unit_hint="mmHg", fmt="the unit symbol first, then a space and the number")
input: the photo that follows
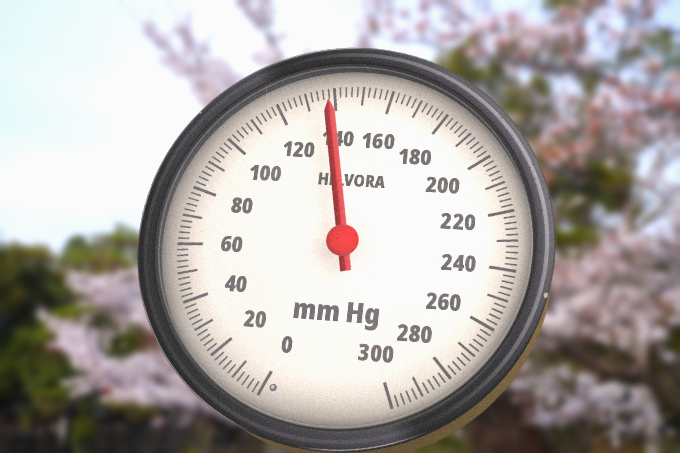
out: mmHg 138
